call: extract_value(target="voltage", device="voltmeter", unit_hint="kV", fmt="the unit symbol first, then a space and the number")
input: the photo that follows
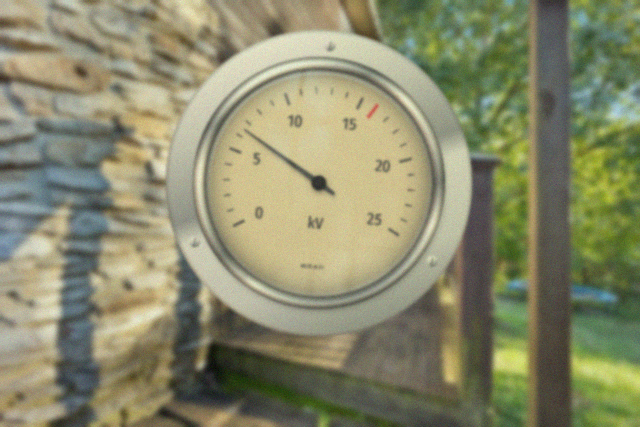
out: kV 6.5
